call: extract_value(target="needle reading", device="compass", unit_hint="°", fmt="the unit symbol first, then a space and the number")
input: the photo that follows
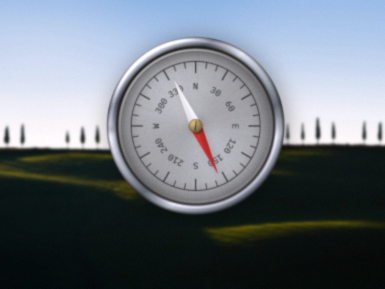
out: ° 155
